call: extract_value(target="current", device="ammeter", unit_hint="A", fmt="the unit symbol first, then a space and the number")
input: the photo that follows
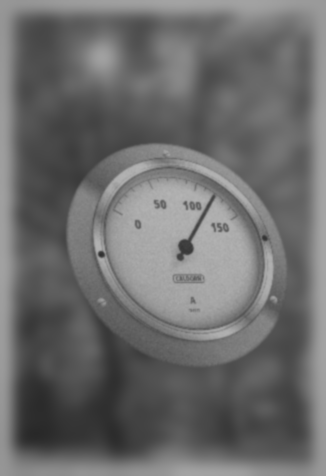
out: A 120
